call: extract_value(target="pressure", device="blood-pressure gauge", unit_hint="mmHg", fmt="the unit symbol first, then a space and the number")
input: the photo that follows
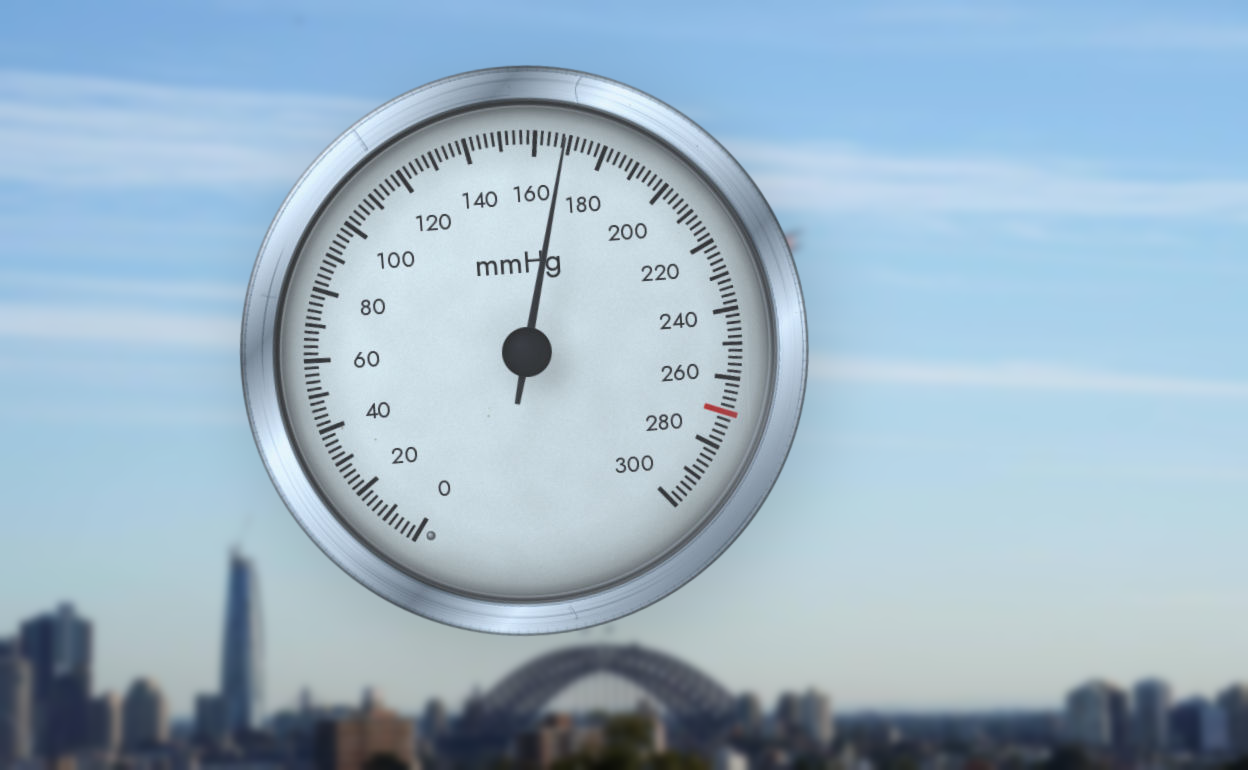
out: mmHg 168
